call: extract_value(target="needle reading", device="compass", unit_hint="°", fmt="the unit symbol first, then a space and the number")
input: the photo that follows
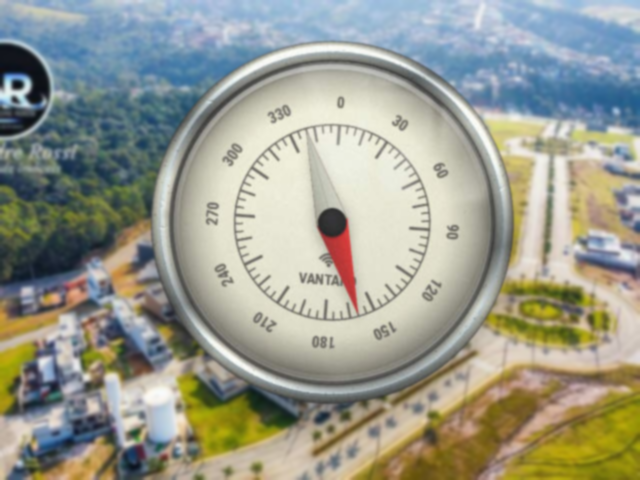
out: ° 160
